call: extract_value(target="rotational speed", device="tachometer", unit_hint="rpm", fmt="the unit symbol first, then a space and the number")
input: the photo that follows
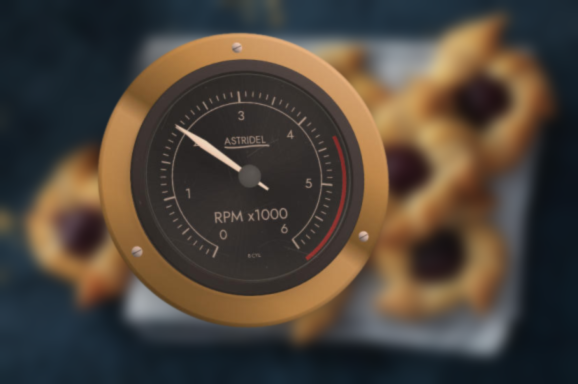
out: rpm 2000
